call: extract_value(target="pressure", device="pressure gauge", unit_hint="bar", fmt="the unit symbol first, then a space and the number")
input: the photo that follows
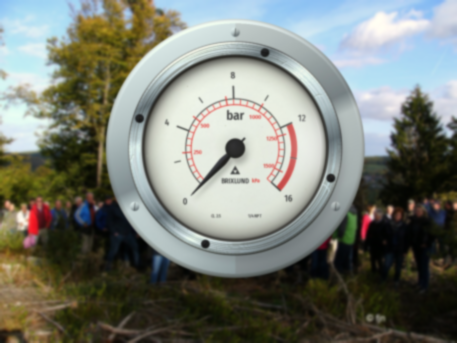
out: bar 0
